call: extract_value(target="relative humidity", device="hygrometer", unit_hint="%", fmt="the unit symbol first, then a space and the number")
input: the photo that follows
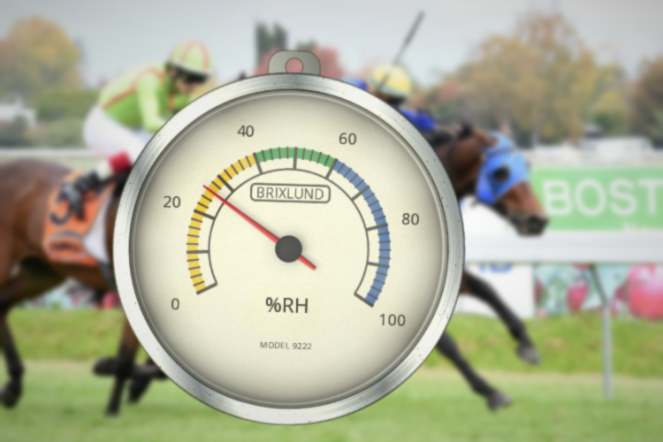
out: % 26
